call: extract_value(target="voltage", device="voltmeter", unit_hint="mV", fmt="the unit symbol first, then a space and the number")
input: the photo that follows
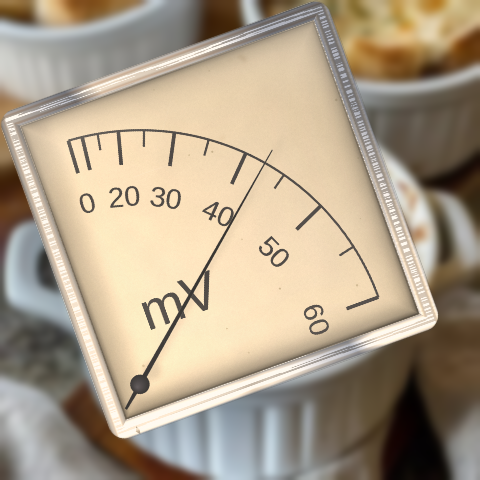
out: mV 42.5
